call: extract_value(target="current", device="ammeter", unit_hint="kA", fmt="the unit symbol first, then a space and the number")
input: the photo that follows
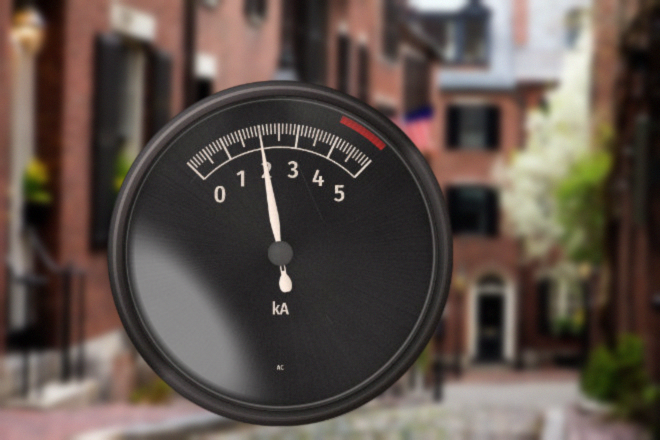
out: kA 2
